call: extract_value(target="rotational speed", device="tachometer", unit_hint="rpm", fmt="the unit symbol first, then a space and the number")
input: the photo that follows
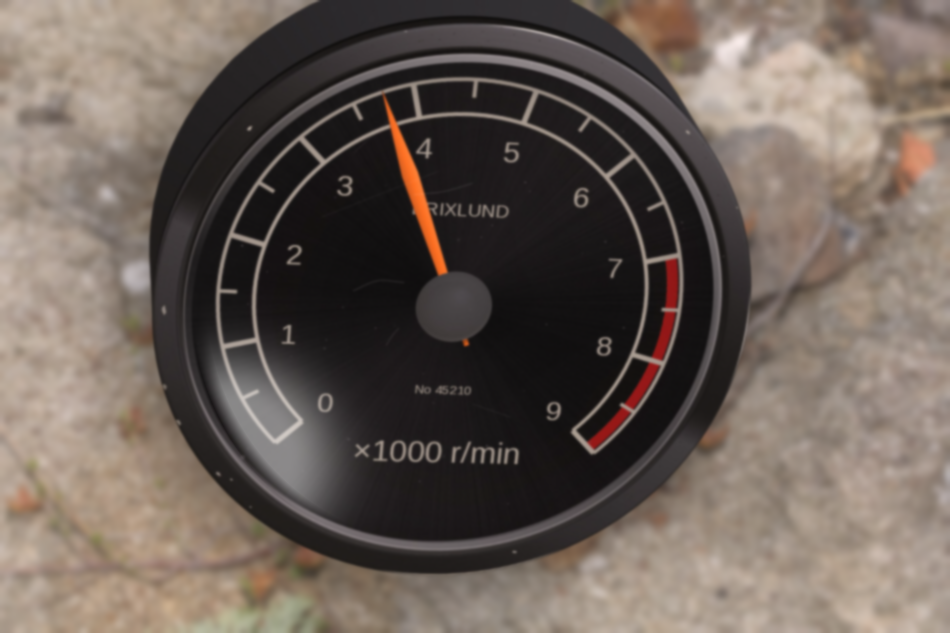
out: rpm 3750
